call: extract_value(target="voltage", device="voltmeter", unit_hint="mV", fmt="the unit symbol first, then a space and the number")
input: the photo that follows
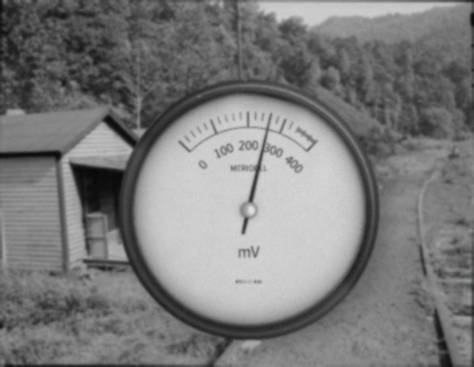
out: mV 260
